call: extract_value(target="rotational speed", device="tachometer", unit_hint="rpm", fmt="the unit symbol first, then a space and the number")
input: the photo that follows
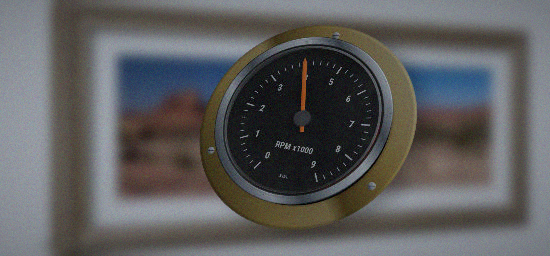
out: rpm 4000
